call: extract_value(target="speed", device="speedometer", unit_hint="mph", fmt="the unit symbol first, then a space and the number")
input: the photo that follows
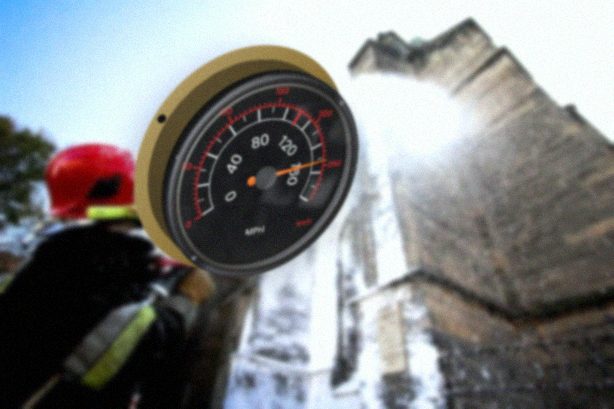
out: mph 150
